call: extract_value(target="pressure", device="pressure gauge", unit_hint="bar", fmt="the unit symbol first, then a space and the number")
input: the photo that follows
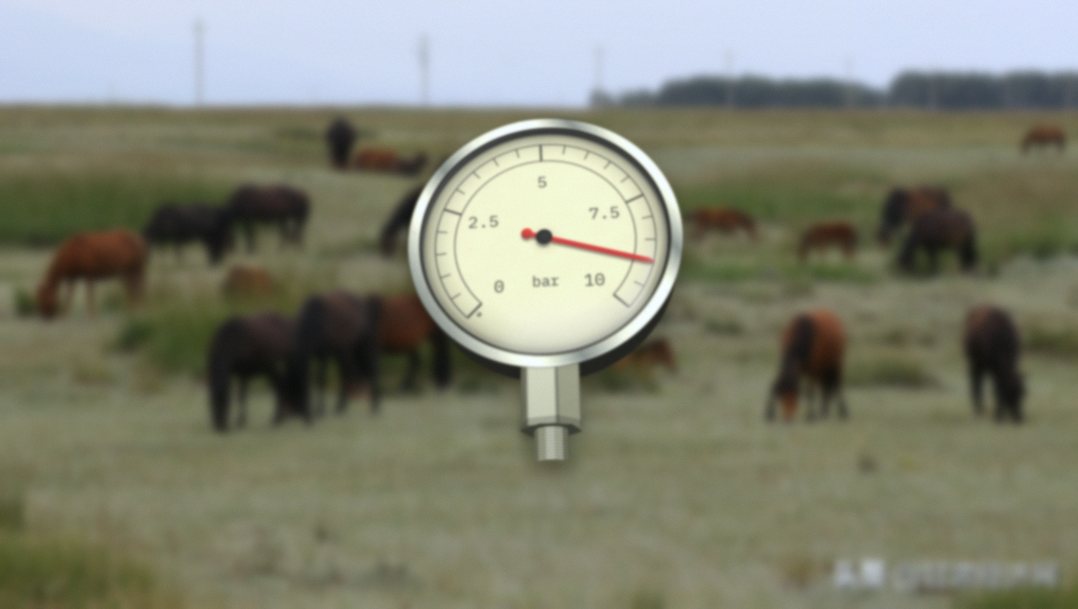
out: bar 9
